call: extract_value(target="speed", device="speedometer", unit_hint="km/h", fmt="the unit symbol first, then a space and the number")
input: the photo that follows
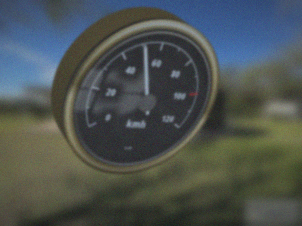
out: km/h 50
